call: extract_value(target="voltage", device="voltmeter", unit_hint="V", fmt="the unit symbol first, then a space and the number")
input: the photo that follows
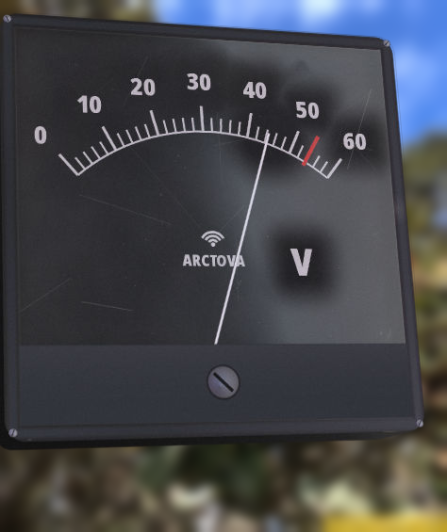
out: V 44
